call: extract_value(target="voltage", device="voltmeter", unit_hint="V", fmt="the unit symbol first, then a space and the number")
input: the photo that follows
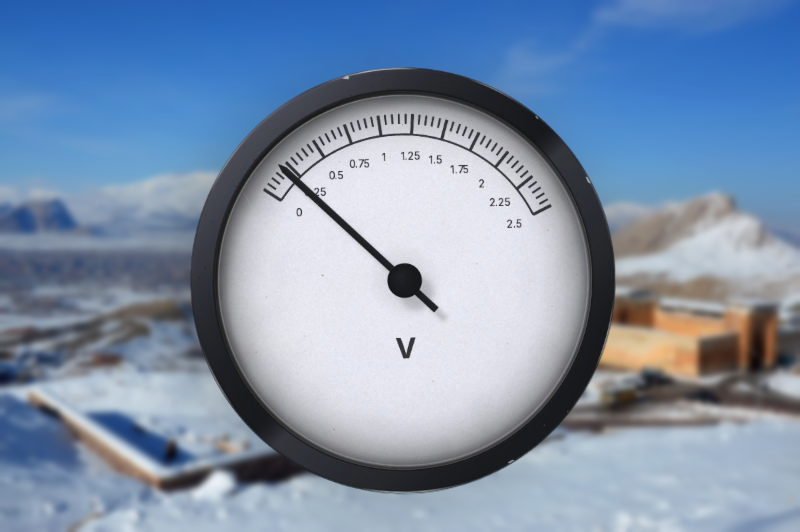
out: V 0.2
